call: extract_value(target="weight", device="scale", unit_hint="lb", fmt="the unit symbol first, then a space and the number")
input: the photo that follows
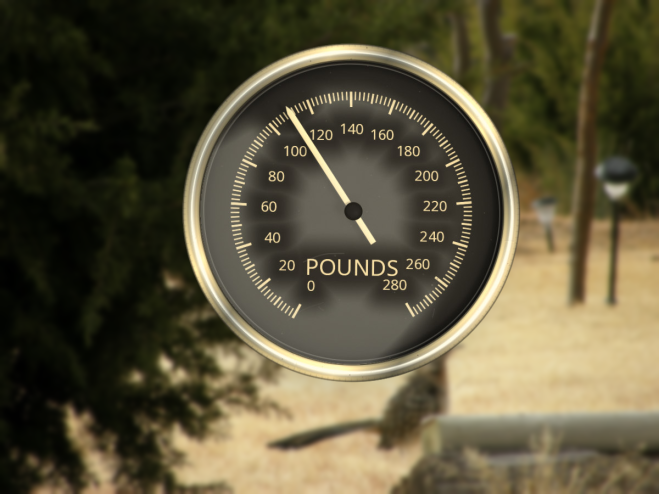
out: lb 110
